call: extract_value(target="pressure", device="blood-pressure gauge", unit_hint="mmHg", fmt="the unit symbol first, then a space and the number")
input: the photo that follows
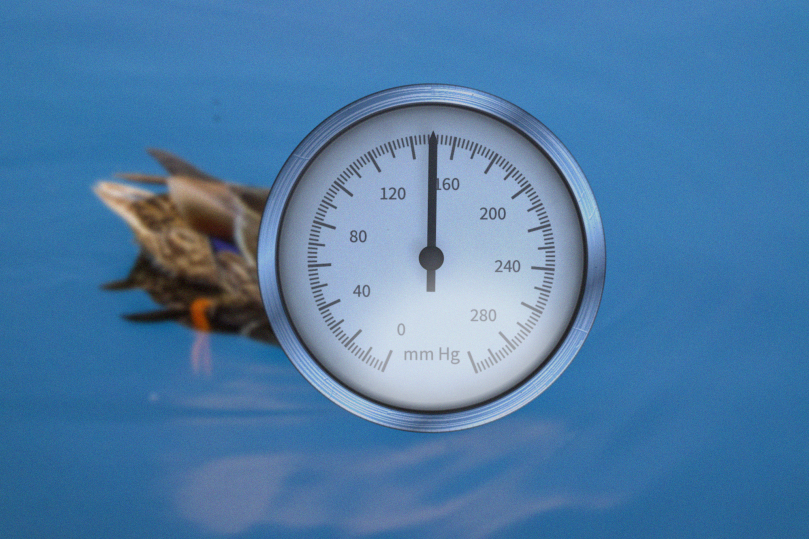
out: mmHg 150
